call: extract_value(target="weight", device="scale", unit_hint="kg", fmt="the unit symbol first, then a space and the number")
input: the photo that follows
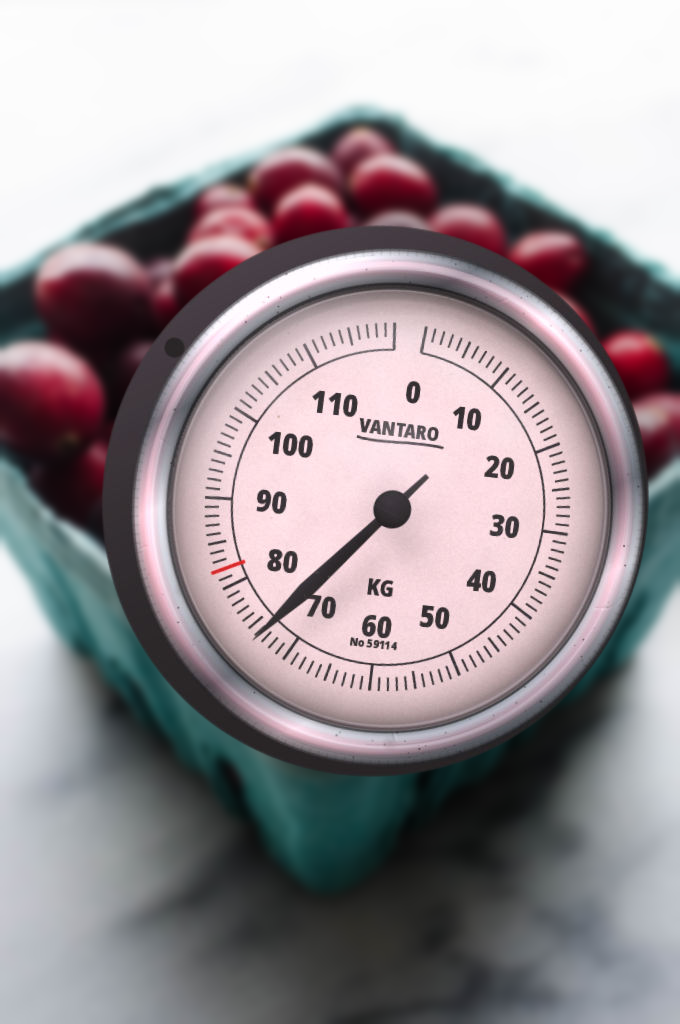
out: kg 74
